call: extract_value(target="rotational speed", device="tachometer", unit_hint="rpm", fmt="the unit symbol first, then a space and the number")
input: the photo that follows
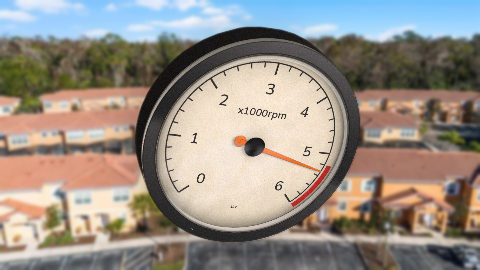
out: rpm 5300
